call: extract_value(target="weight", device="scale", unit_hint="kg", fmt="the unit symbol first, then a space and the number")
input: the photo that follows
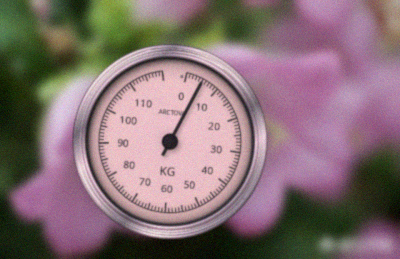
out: kg 5
